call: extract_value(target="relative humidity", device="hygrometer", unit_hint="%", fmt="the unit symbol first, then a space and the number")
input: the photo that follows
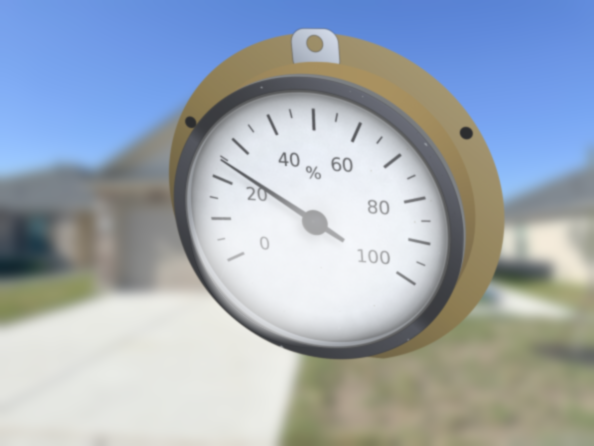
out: % 25
